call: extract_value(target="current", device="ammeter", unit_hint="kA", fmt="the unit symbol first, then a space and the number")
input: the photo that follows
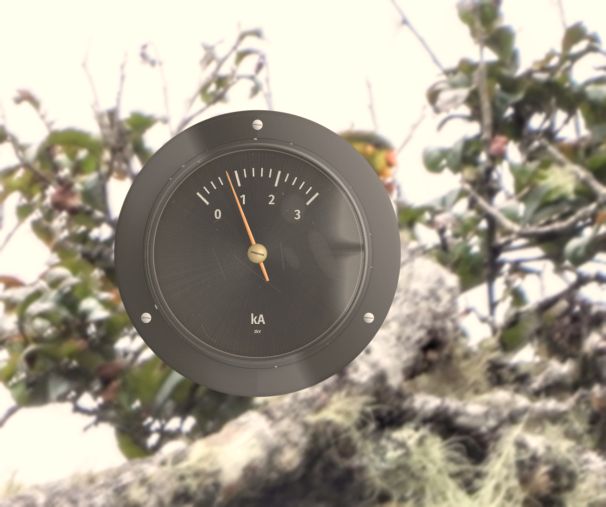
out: kA 0.8
